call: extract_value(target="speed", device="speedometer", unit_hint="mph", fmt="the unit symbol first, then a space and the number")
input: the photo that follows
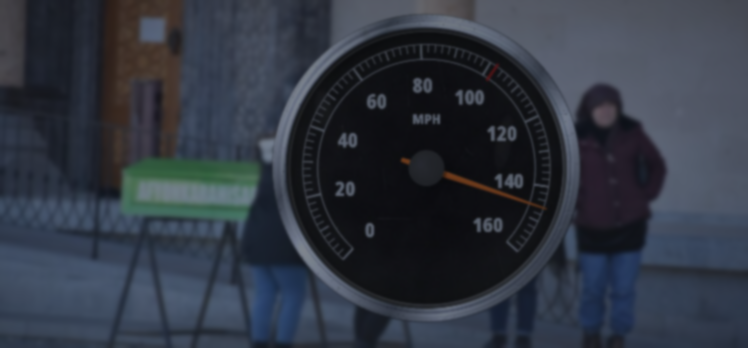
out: mph 146
